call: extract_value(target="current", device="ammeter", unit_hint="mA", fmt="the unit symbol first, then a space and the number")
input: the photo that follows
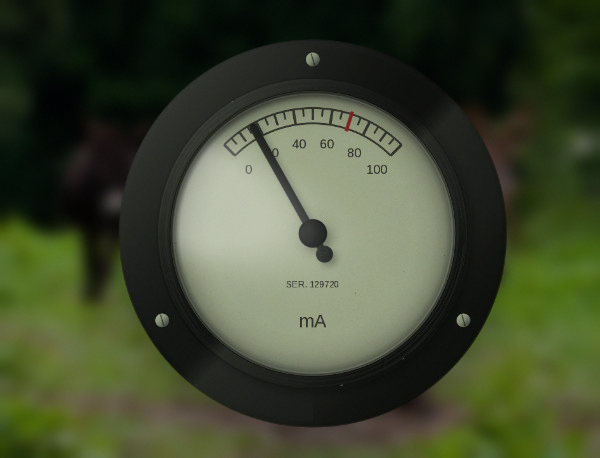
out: mA 17.5
